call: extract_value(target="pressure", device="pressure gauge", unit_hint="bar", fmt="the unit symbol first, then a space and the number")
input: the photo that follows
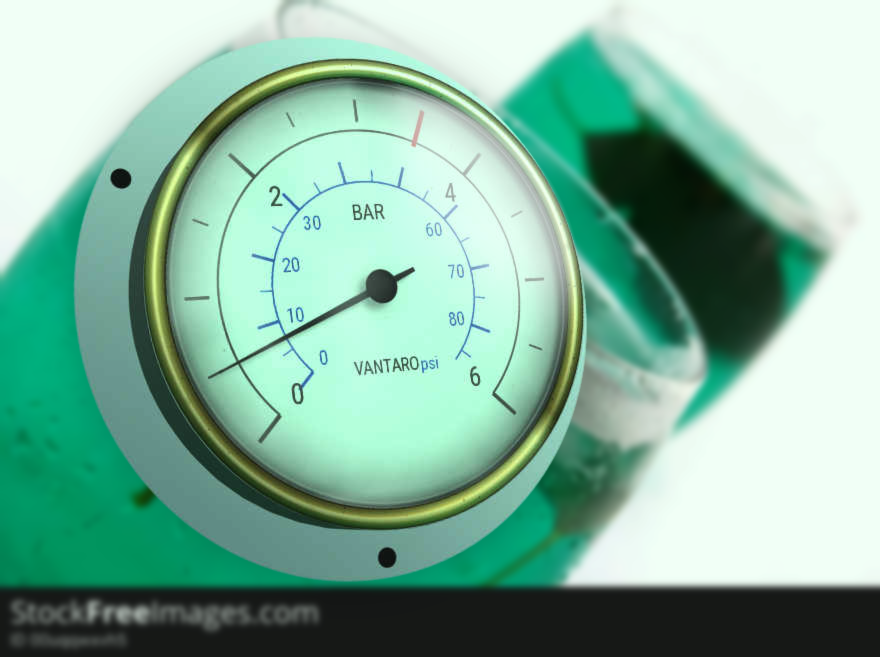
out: bar 0.5
